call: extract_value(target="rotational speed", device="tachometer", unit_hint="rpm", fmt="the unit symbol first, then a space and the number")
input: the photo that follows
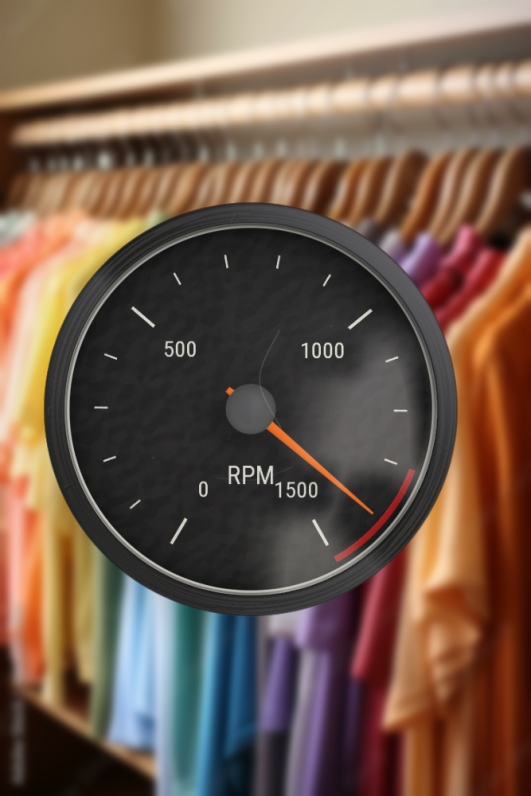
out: rpm 1400
